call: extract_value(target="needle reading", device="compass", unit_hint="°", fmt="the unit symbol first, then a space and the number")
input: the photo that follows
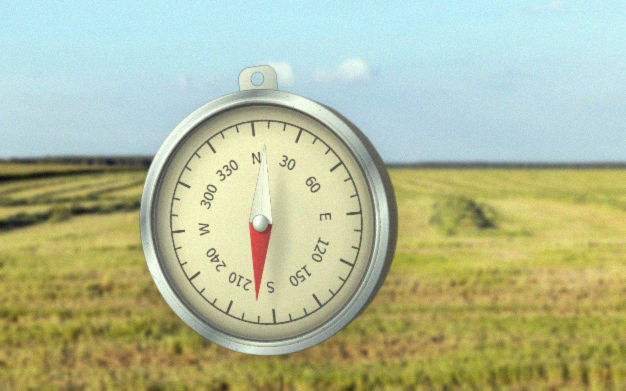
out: ° 190
